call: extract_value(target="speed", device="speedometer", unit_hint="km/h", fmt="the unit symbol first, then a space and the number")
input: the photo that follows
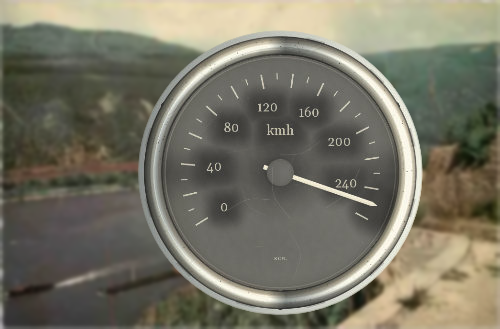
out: km/h 250
